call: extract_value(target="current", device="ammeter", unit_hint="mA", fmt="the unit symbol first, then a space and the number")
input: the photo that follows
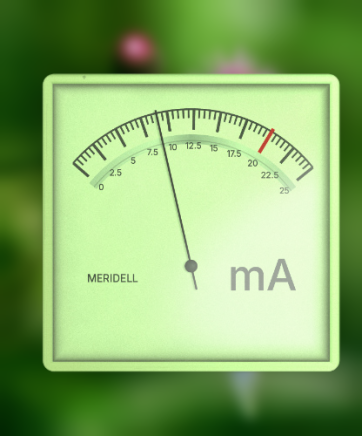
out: mA 9
